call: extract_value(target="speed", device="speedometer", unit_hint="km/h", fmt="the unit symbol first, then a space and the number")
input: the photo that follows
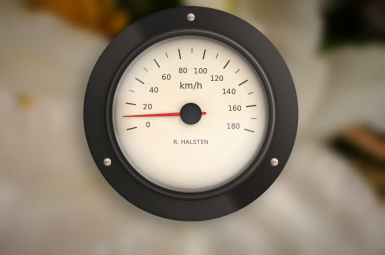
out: km/h 10
